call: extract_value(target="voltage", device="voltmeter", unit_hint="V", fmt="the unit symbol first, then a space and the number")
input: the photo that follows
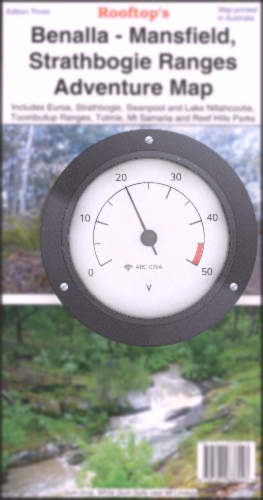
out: V 20
